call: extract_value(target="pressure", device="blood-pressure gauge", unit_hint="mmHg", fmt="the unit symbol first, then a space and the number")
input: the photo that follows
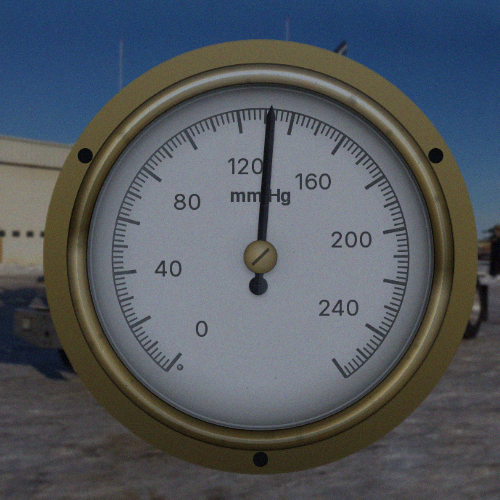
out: mmHg 132
